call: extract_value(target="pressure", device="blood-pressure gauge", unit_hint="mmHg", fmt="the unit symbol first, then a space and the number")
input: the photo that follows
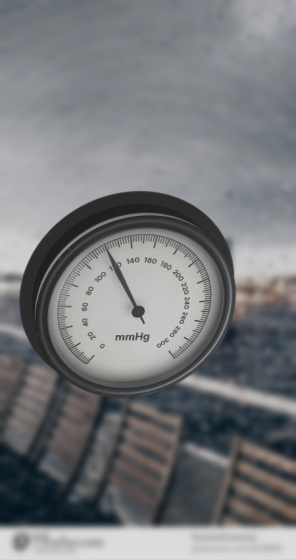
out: mmHg 120
